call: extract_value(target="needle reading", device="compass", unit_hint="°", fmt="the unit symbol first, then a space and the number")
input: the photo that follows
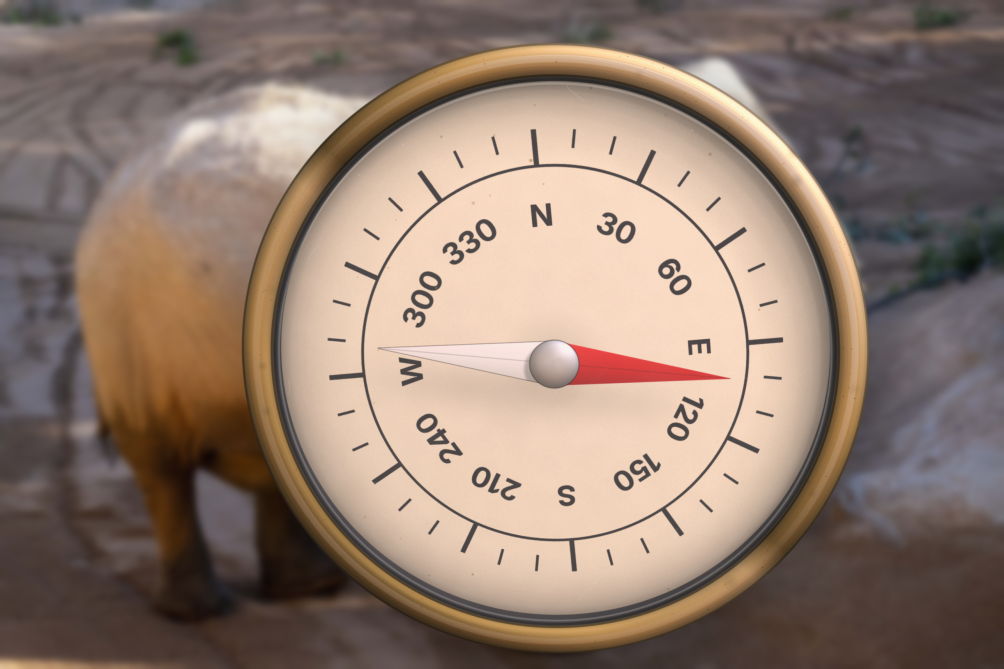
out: ° 100
